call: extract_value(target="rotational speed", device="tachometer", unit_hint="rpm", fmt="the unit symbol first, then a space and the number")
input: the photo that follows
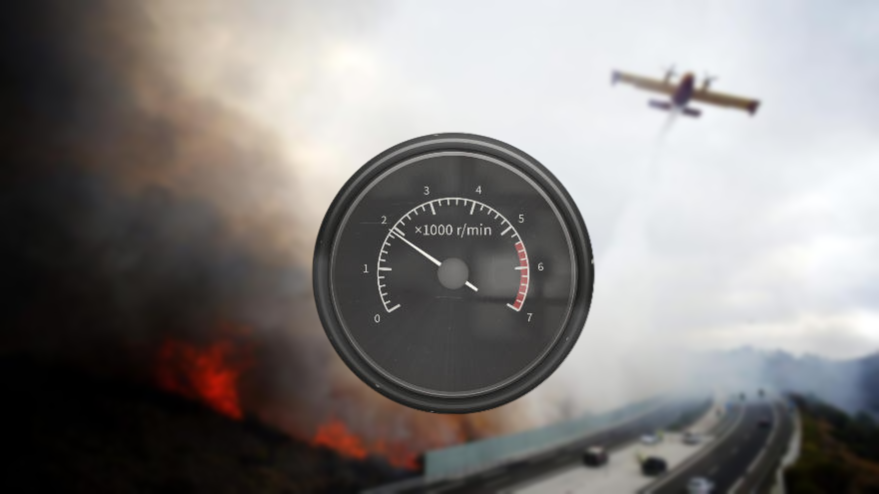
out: rpm 1900
